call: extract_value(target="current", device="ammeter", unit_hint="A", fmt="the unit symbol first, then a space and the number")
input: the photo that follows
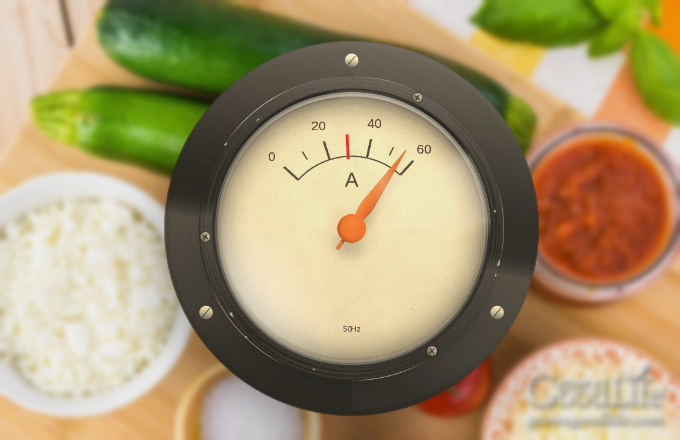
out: A 55
